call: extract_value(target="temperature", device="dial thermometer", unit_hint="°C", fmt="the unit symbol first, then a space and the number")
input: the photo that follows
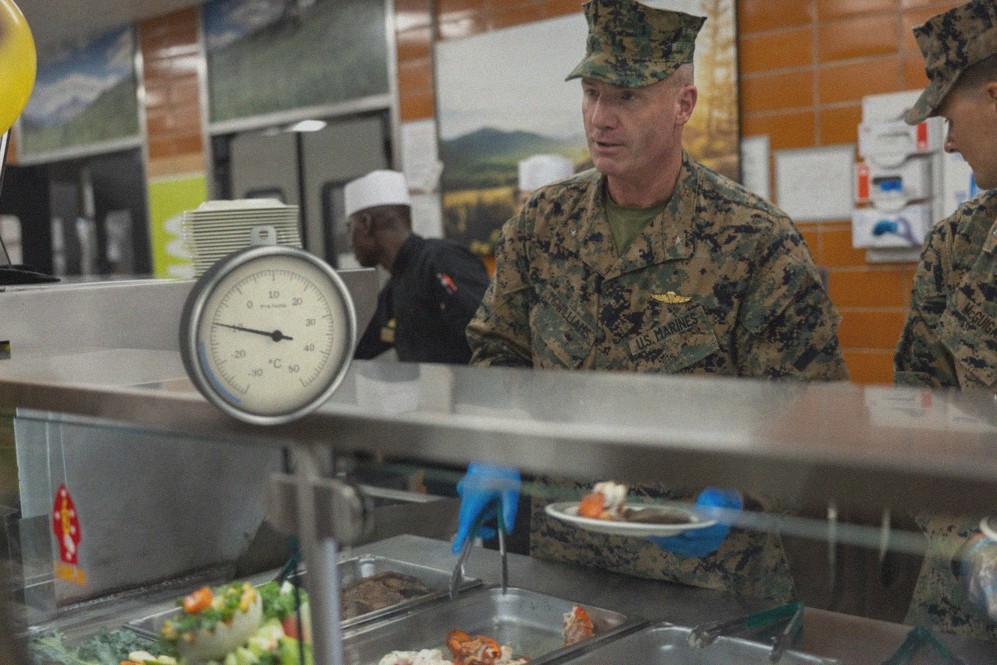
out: °C -10
